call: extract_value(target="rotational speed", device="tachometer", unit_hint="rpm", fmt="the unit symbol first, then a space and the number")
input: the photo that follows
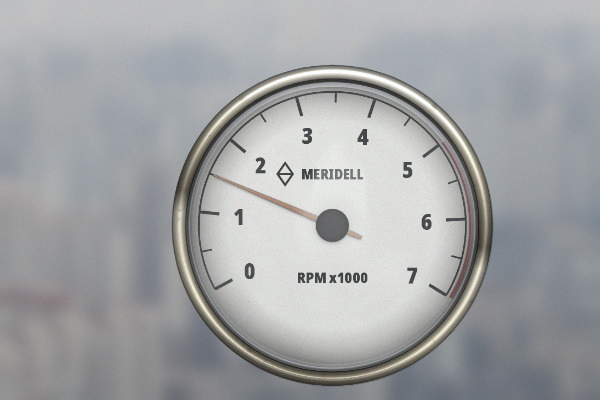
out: rpm 1500
